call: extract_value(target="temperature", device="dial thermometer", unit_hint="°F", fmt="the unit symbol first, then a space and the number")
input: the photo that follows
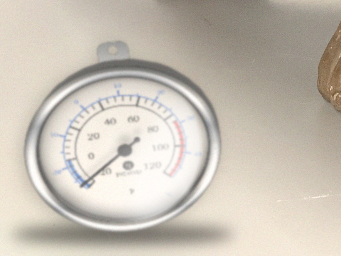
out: °F -16
